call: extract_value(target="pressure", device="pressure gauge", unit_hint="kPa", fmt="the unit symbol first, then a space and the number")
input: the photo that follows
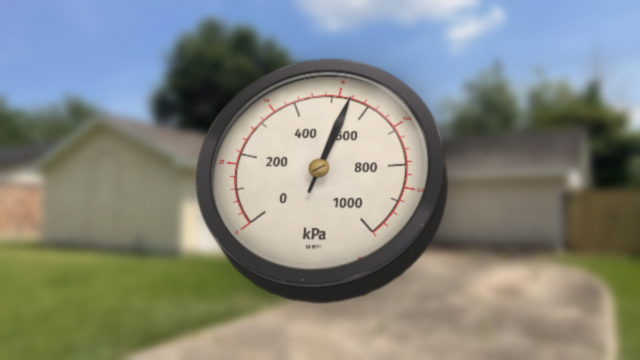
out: kPa 550
